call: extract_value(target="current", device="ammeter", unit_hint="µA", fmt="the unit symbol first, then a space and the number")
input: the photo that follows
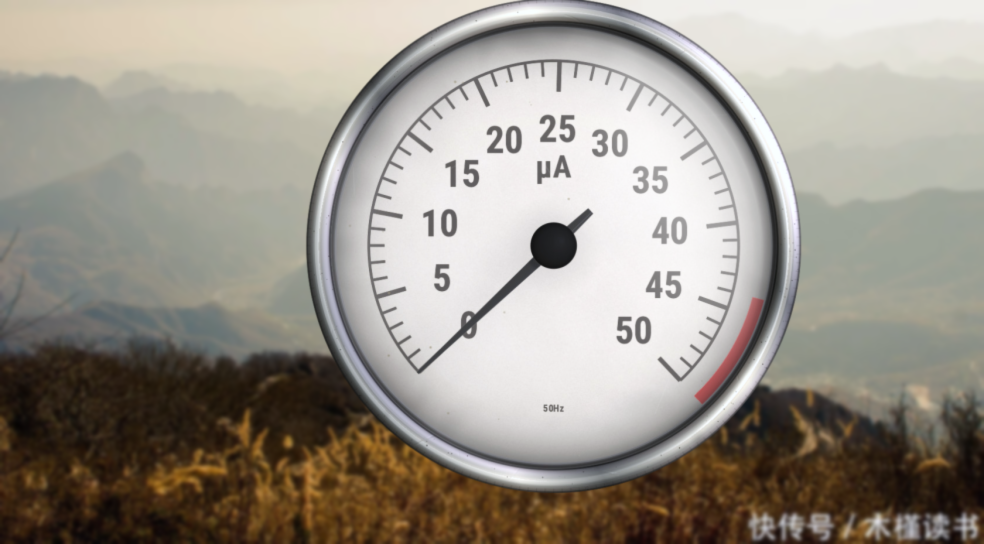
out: µA 0
